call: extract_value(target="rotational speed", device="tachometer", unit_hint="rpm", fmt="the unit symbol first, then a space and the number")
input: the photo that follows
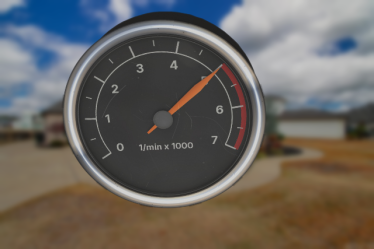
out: rpm 5000
